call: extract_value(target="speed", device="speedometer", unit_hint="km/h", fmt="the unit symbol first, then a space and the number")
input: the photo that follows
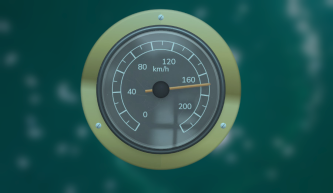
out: km/h 170
